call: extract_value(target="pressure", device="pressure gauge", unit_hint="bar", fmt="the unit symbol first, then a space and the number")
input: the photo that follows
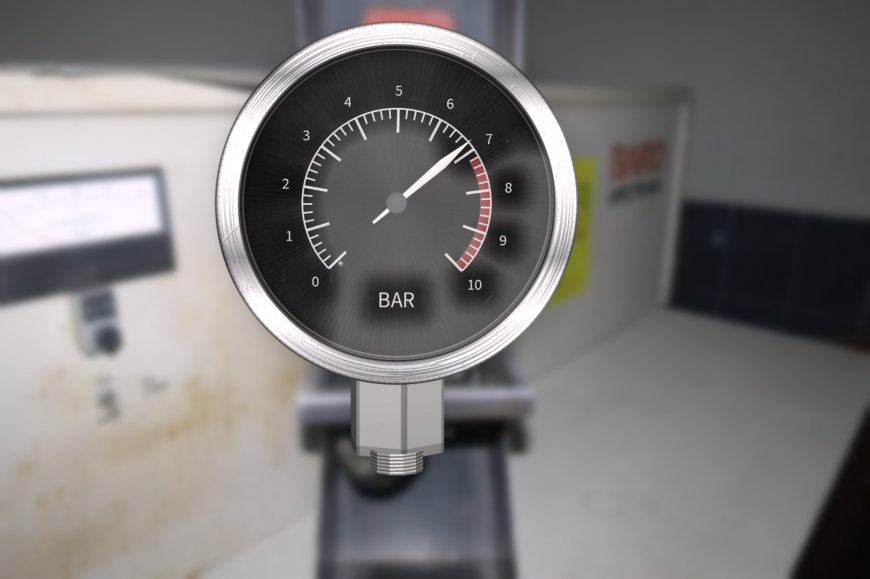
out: bar 6.8
